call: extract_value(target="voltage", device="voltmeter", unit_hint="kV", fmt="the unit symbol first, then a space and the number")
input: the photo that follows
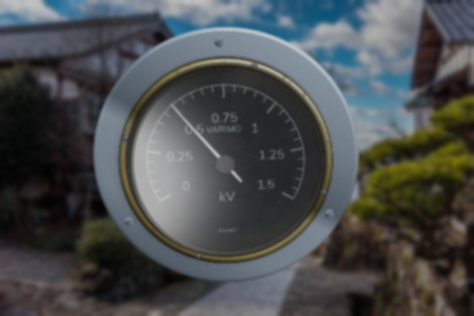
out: kV 0.5
